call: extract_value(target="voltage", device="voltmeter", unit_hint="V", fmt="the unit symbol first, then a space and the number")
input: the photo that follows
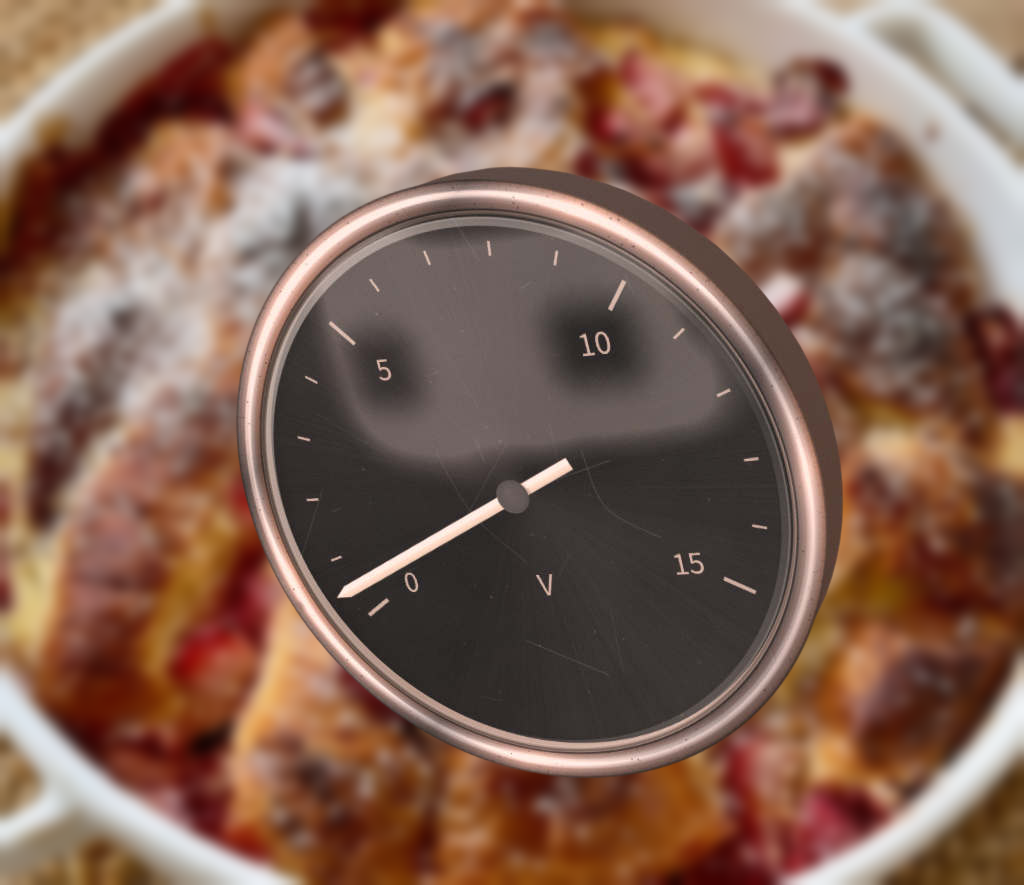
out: V 0.5
